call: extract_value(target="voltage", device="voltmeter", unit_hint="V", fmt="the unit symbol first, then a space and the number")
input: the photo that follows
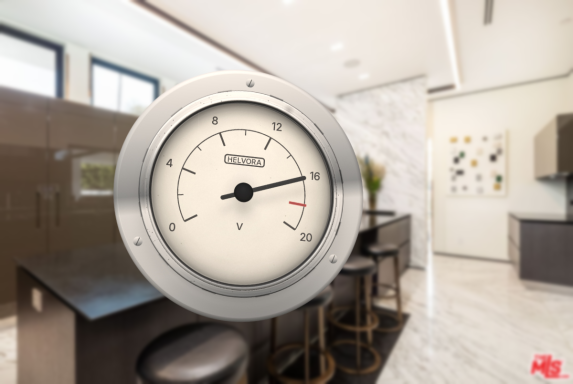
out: V 16
